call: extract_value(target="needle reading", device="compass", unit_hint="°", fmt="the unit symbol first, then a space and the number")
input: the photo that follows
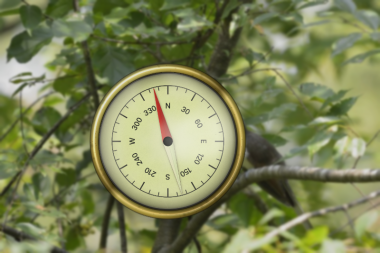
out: ° 345
